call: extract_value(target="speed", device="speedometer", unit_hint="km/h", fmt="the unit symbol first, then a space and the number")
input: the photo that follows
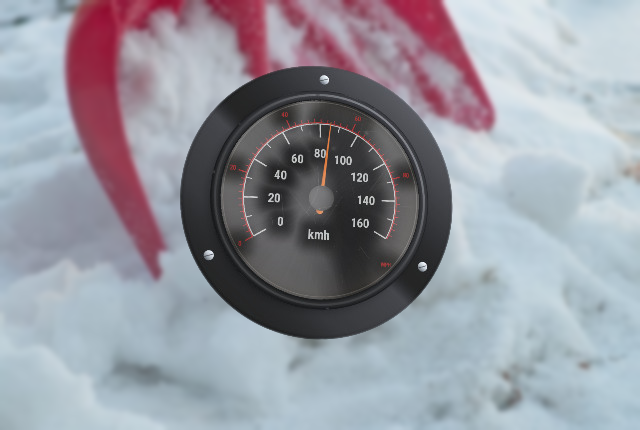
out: km/h 85
